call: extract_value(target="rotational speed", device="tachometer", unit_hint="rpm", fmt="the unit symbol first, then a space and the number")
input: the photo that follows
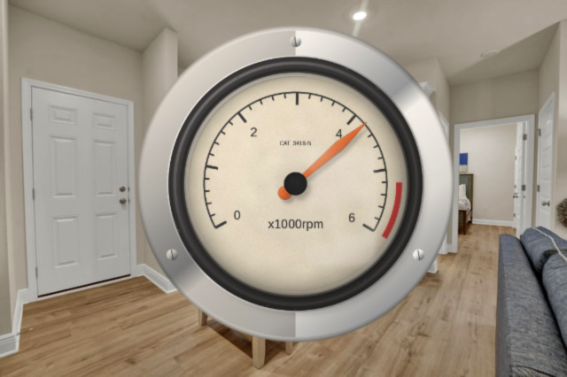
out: rpm 4200
